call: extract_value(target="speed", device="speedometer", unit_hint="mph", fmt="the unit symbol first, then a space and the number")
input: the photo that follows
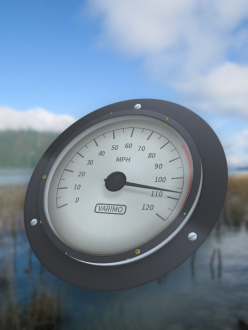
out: mph 107.5
